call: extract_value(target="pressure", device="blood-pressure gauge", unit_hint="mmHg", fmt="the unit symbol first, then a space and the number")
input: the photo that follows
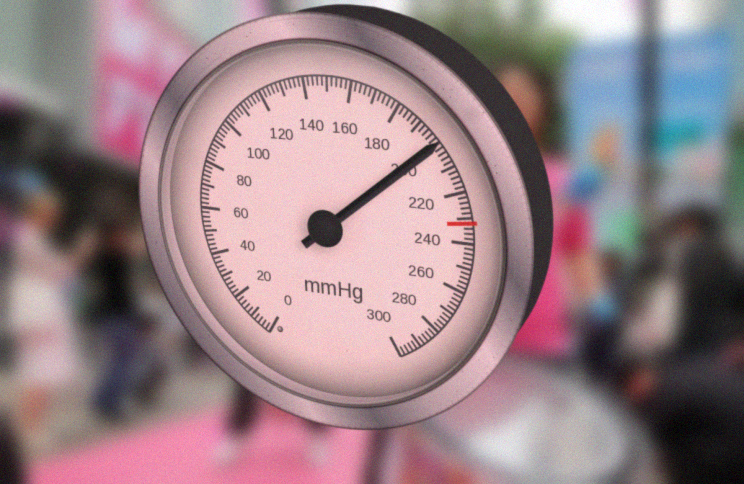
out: mmHg 200
